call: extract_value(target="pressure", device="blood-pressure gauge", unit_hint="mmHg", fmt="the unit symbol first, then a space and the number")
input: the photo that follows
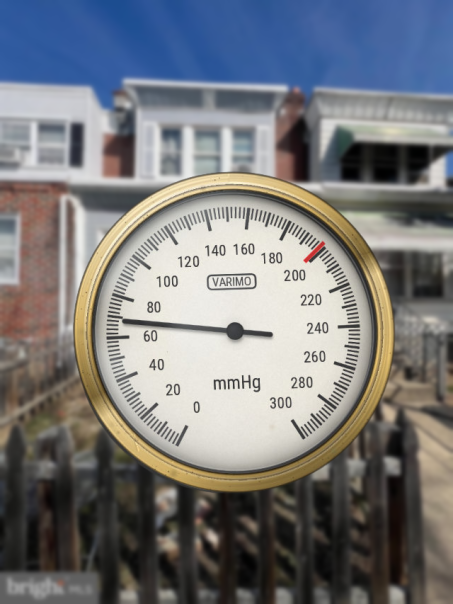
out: mmHg 68
